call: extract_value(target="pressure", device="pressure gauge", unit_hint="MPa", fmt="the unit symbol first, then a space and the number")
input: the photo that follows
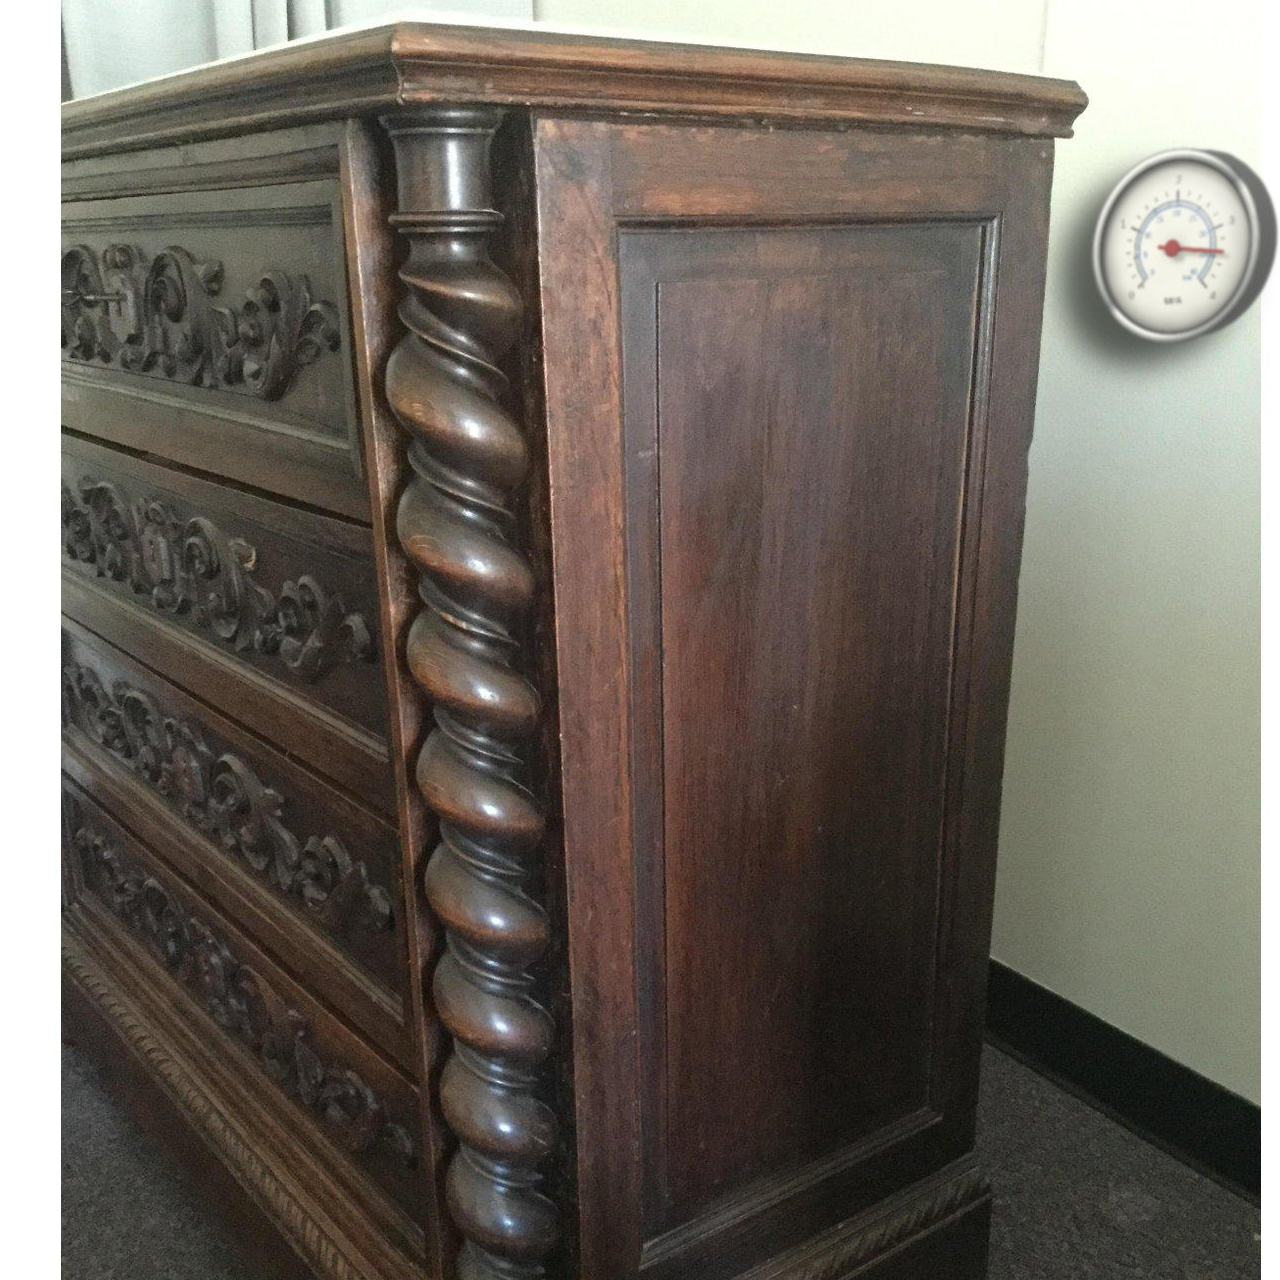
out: MPa 3.4
